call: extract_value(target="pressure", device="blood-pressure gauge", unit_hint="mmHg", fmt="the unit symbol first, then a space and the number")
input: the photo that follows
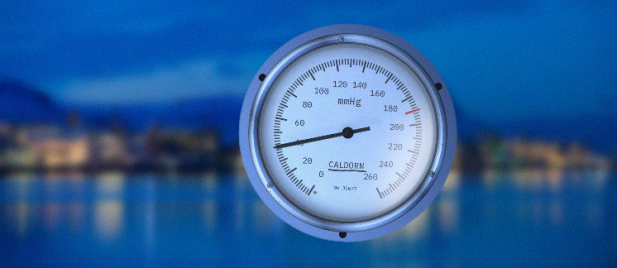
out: mmHg 40
